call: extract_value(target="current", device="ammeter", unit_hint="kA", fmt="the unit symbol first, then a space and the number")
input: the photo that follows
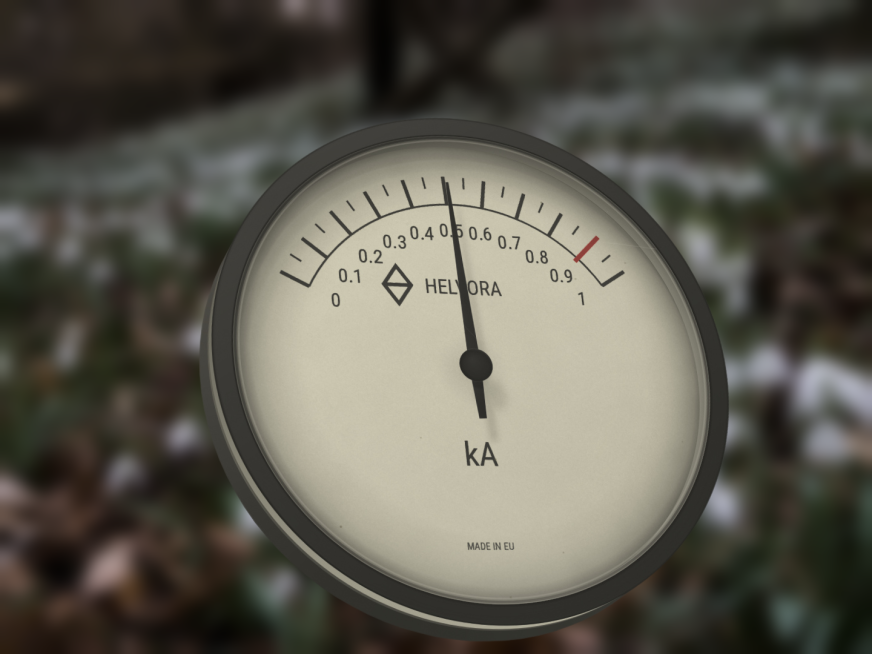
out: kA 0.5
